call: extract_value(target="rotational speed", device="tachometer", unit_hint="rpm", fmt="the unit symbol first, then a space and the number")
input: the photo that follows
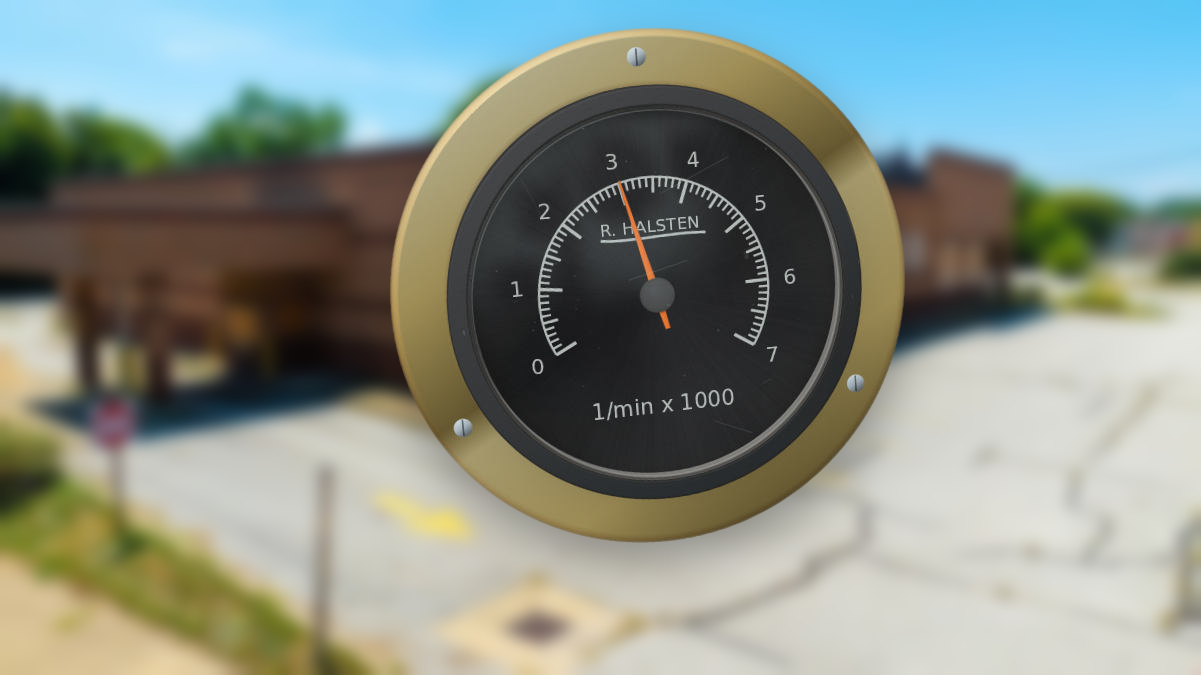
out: rpm 3000
